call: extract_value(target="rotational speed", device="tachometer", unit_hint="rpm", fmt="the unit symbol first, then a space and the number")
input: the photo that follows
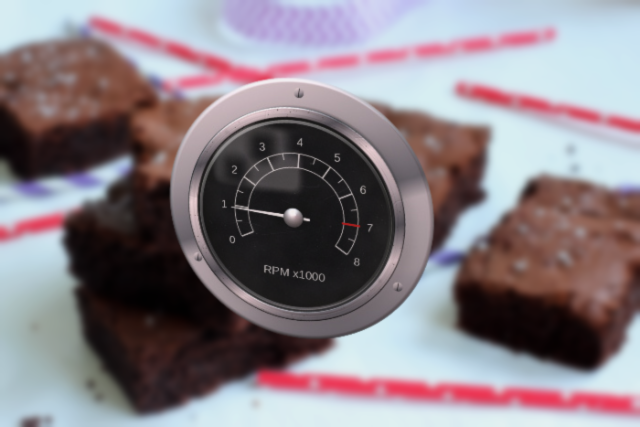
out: rpm 1000
